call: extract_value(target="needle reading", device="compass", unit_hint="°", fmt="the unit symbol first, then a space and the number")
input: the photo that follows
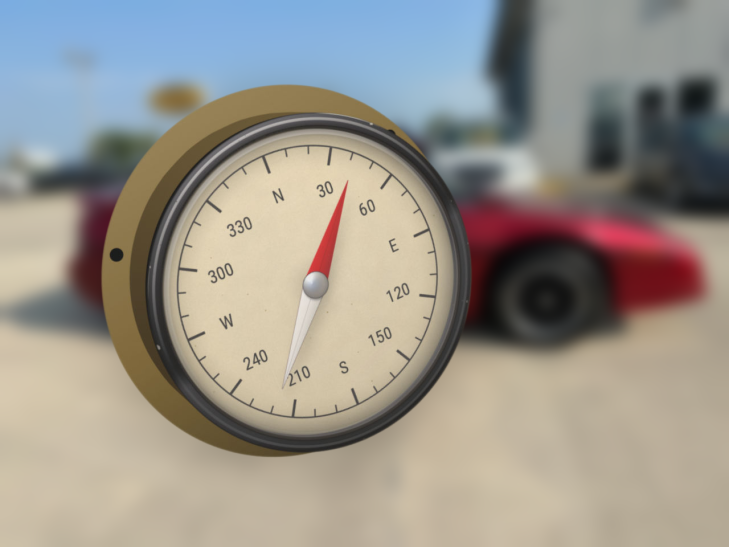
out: ° 40
